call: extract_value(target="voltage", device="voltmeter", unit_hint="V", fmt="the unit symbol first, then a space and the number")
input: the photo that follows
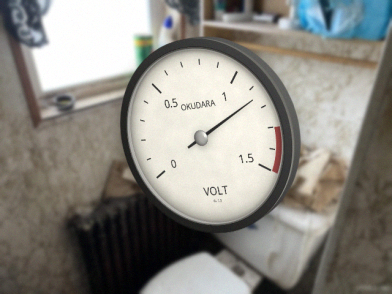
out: V 1.15
